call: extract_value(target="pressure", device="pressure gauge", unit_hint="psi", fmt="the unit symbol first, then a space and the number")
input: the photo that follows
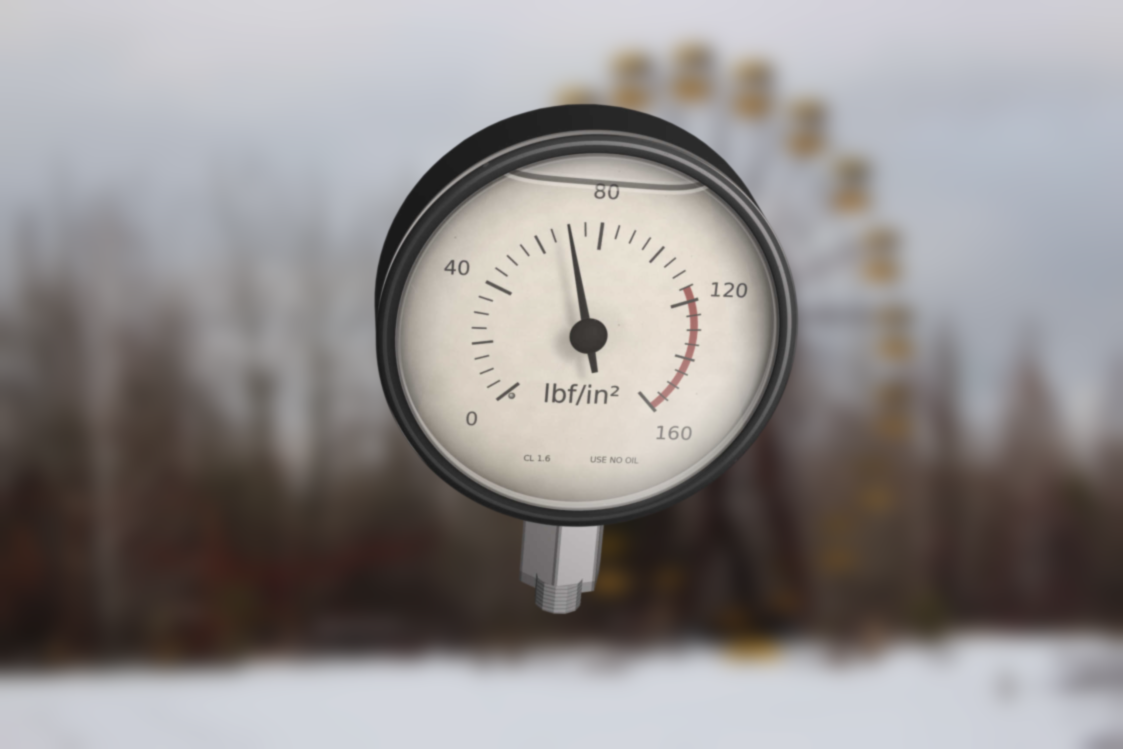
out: psi 70
